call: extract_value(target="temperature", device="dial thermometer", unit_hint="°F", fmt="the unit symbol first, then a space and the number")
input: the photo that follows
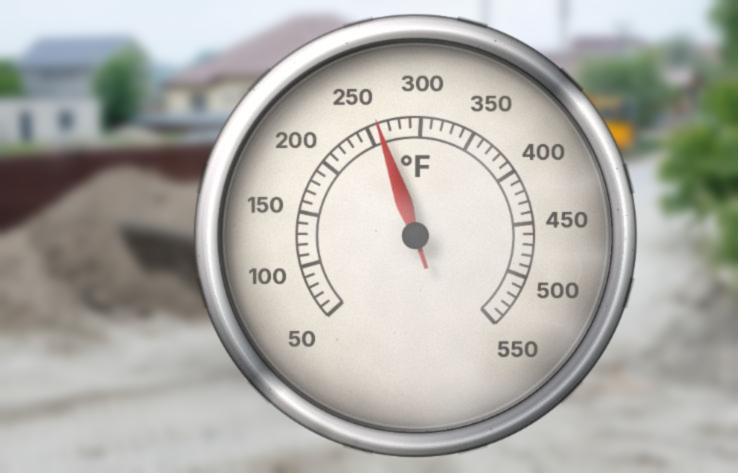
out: °F 260
